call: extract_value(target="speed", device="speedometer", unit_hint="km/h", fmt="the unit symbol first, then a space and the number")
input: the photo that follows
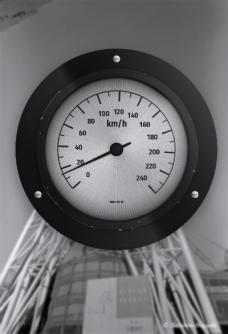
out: km/h 15
